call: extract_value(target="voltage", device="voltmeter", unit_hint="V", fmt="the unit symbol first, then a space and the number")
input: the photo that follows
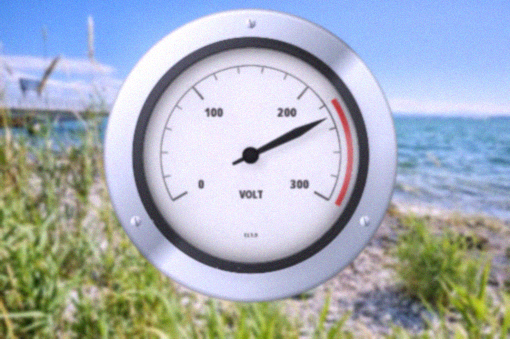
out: V 230
